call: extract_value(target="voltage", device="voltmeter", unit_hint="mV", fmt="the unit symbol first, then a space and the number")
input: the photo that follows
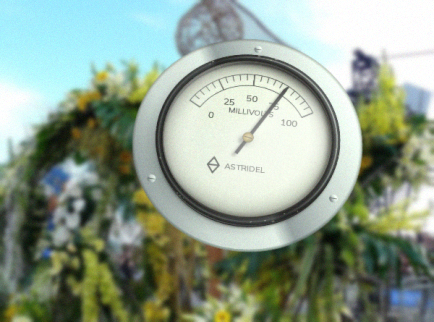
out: mV 75
